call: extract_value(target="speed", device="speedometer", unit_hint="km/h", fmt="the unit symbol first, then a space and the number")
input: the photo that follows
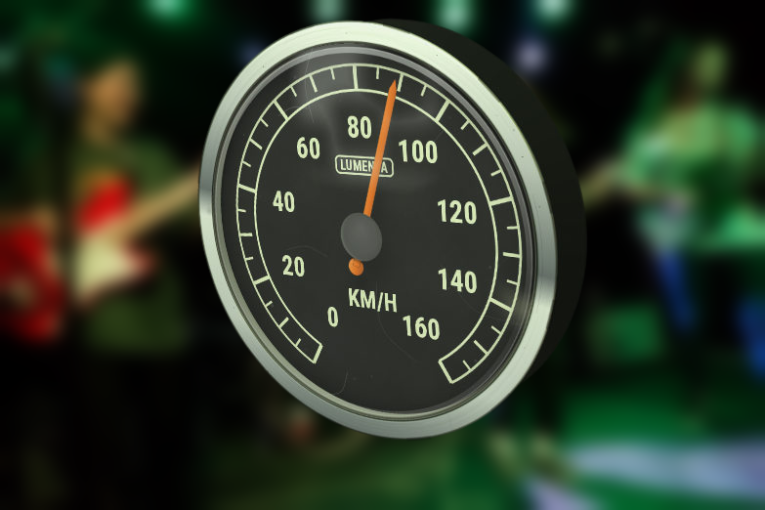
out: km/h 90
